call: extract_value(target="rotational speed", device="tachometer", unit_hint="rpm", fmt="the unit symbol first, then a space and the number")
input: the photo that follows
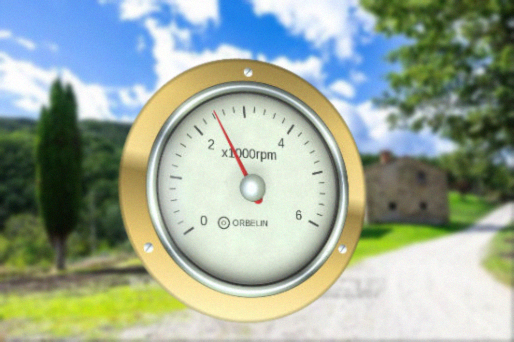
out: rpm 2400
